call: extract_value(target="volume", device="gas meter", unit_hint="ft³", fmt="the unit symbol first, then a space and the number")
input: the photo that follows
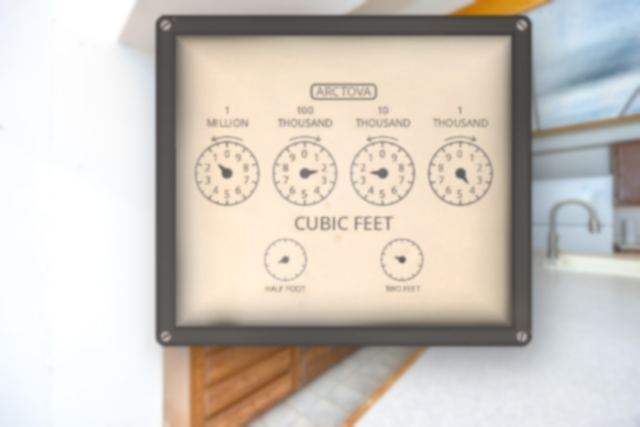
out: ft³ 122400
